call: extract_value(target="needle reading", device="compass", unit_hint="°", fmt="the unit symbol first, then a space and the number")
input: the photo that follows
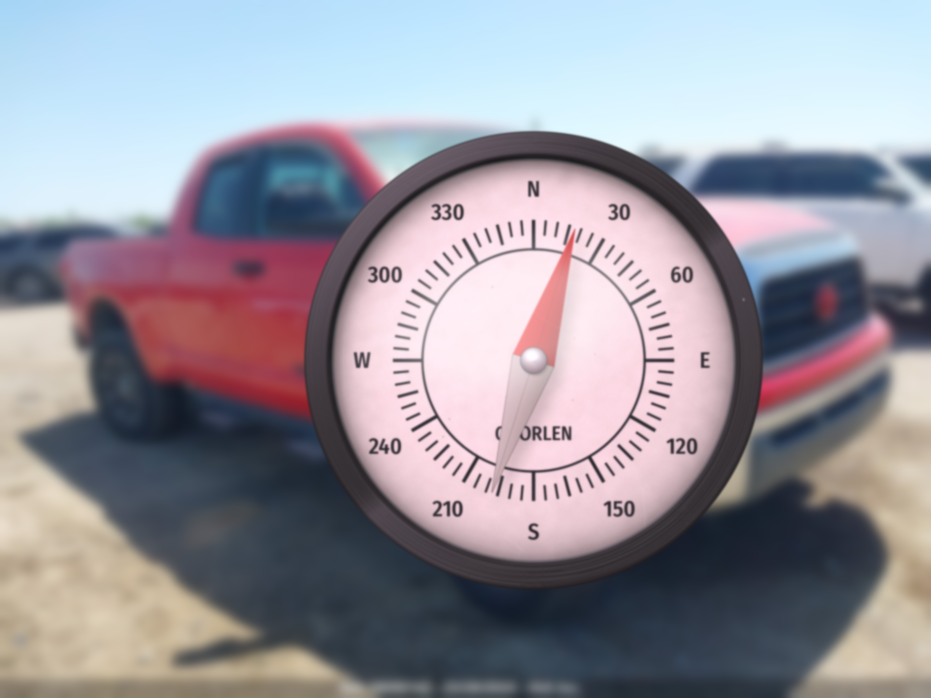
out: ° 17.5
